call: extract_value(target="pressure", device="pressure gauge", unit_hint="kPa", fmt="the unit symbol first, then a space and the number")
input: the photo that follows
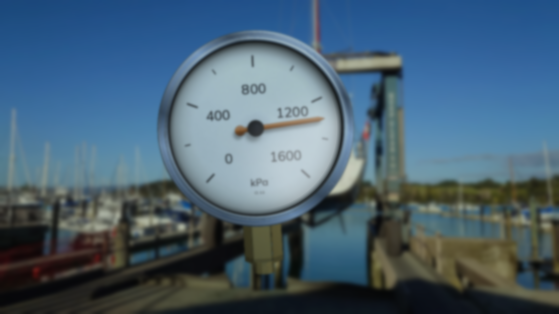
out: kPa 1300
